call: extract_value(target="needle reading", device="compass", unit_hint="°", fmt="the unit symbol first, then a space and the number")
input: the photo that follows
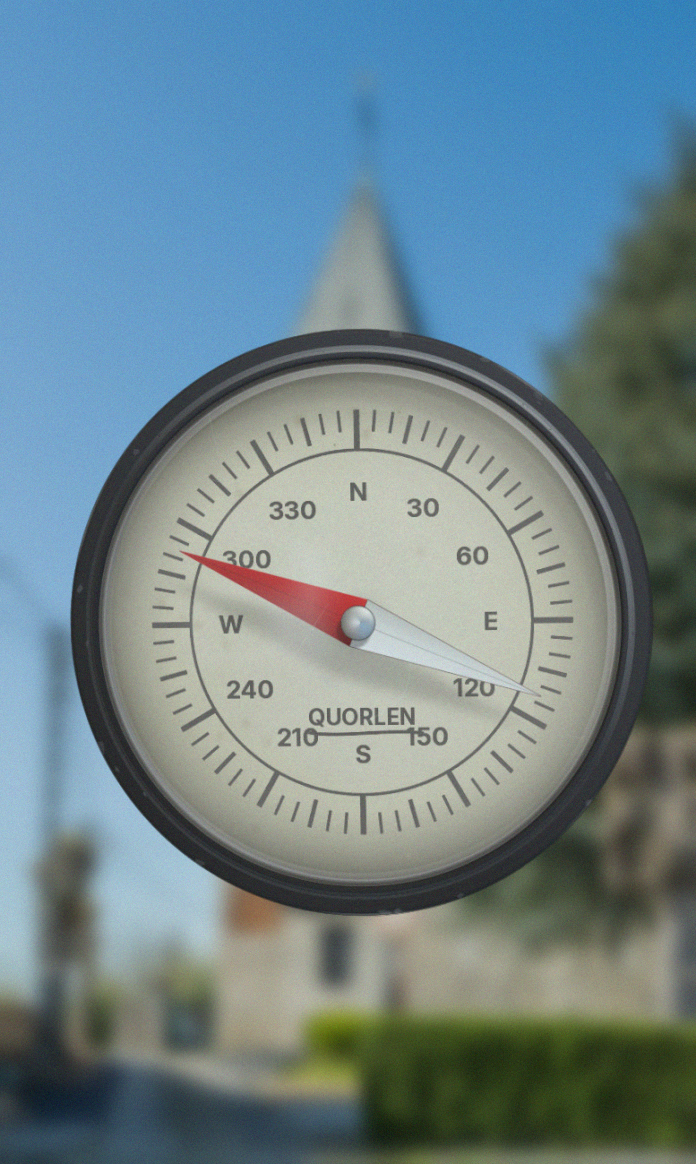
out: ° 292.5
